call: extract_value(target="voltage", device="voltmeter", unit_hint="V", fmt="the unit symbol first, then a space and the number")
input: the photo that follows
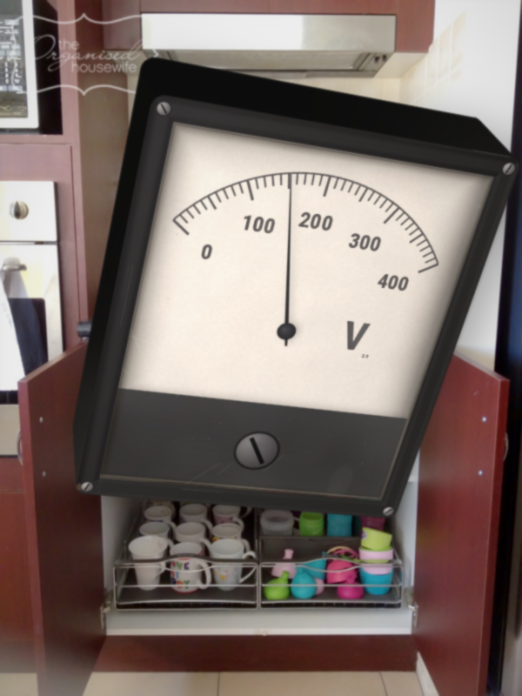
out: V 150
